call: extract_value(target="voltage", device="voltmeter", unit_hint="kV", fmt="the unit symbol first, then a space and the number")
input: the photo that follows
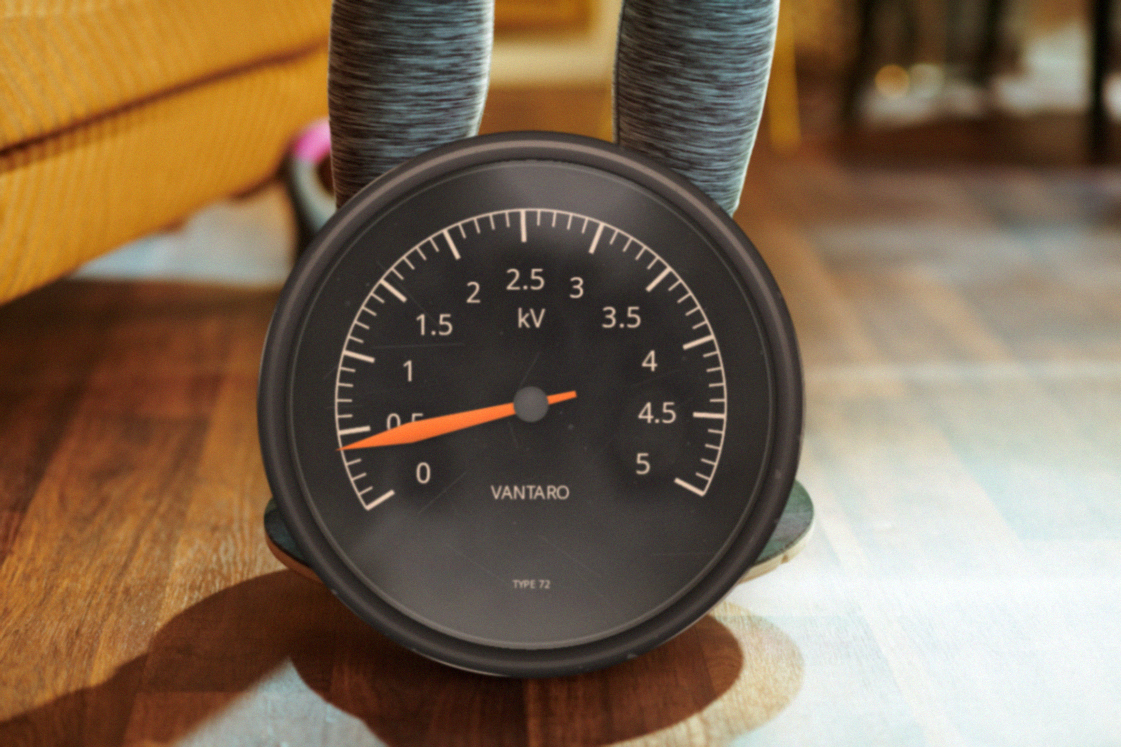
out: kV 0.4
